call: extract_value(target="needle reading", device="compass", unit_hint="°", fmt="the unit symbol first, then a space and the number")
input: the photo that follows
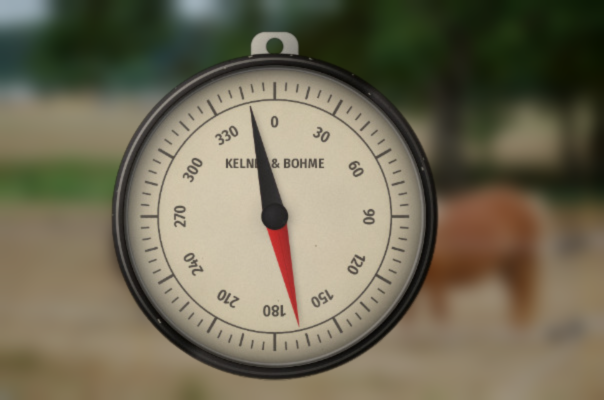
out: ° 167.5
